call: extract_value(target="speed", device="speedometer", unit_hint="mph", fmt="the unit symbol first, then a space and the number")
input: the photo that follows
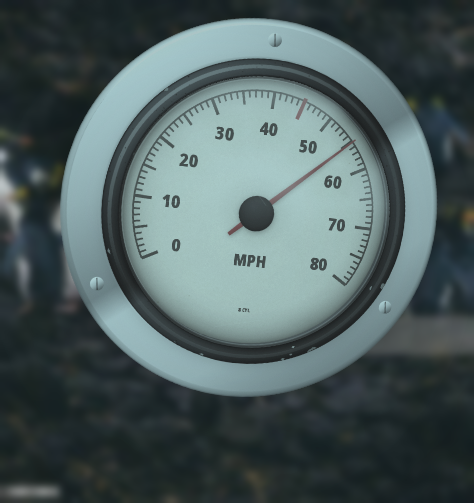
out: mph 55
